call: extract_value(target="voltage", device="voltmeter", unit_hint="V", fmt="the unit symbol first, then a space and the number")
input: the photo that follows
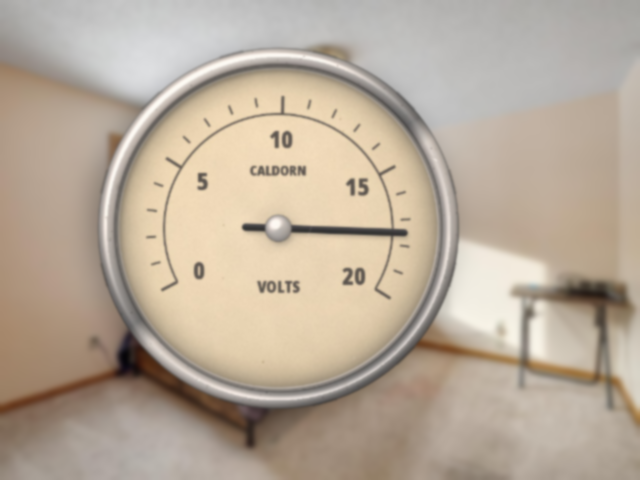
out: V 17.5
